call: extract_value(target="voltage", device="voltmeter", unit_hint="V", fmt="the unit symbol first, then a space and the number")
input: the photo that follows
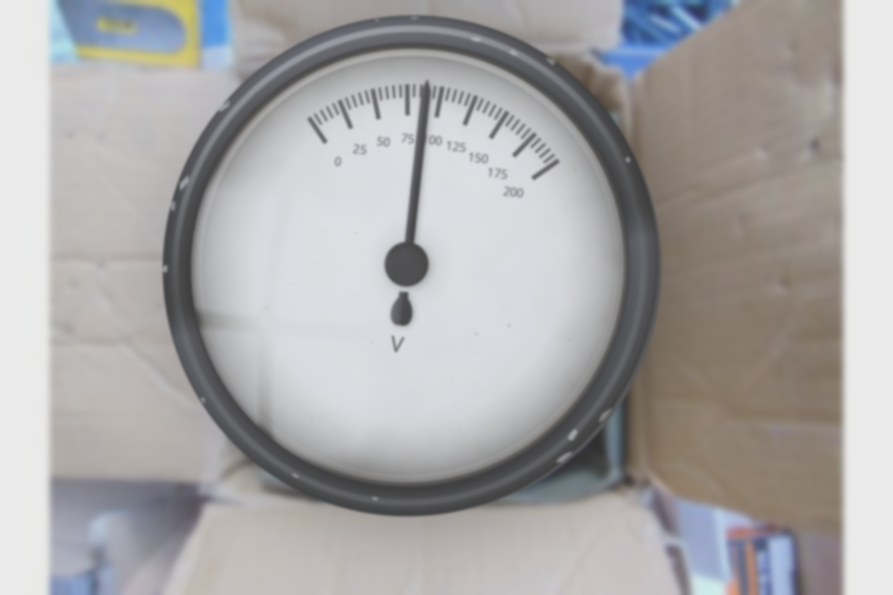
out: V 90
